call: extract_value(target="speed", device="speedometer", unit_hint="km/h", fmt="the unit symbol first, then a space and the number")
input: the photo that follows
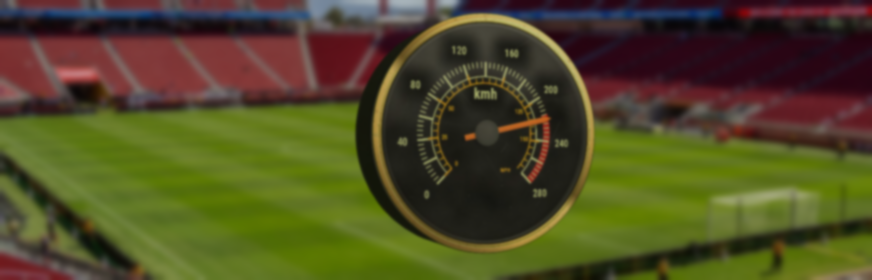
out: km/h 220
